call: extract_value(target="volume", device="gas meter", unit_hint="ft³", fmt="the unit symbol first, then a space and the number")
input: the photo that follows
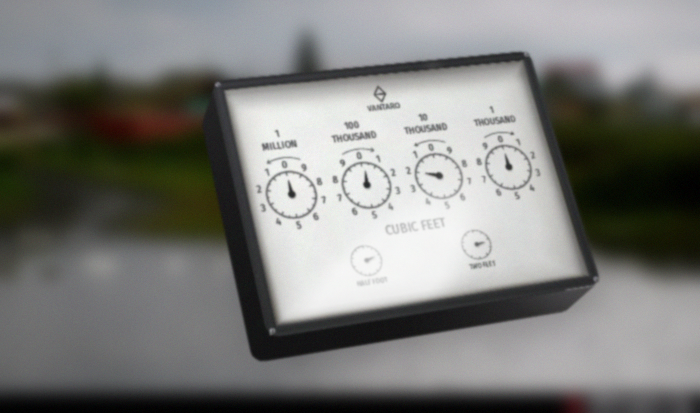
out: ft³ 2000
